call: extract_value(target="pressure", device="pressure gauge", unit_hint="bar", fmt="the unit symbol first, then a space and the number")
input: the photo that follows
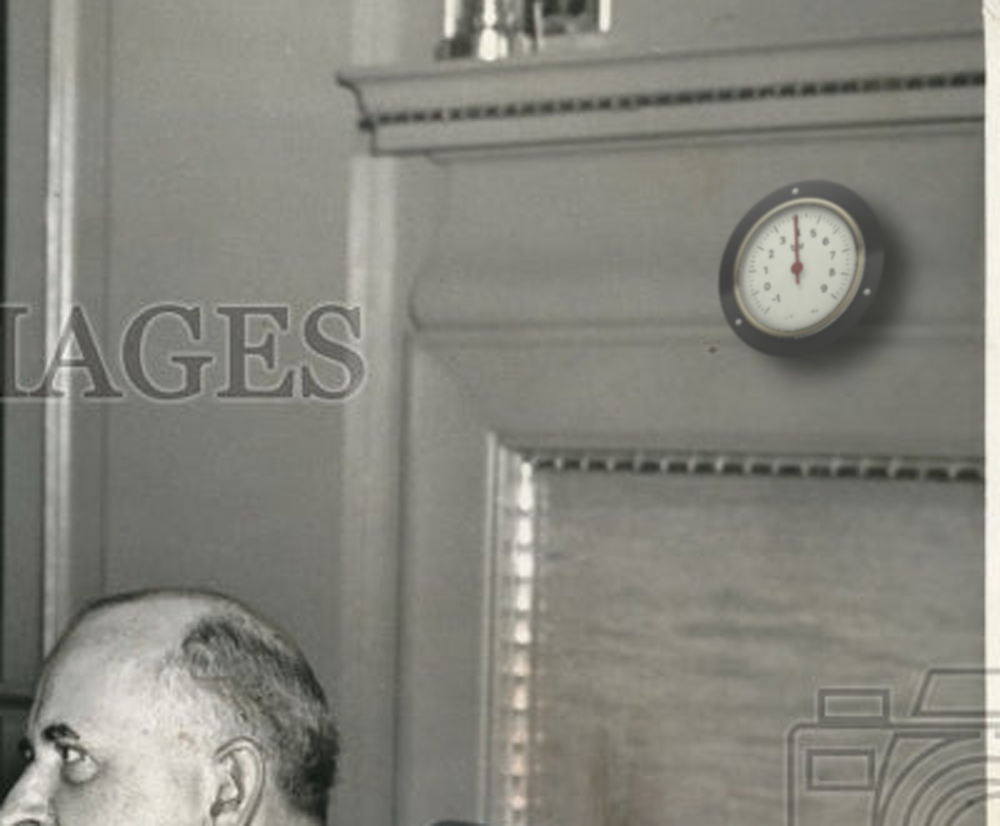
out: bar 4
